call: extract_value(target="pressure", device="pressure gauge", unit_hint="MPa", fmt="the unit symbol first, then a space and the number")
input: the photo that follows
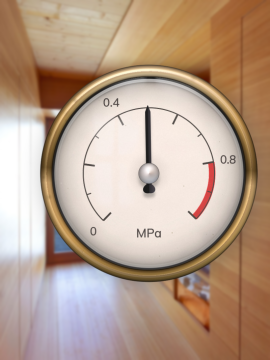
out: MPa 0.5
